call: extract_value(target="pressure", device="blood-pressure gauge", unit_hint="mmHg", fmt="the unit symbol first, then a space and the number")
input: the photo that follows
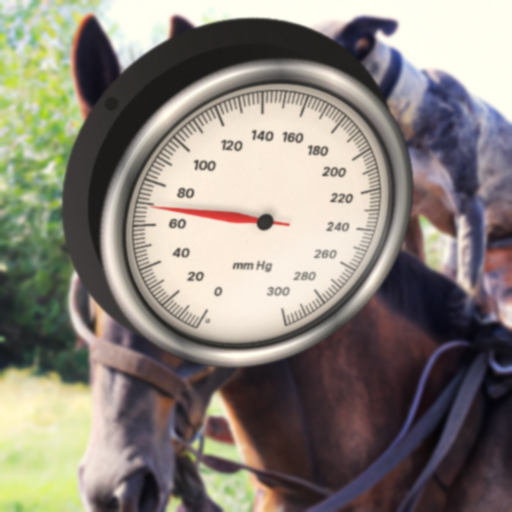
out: mmHg 70
